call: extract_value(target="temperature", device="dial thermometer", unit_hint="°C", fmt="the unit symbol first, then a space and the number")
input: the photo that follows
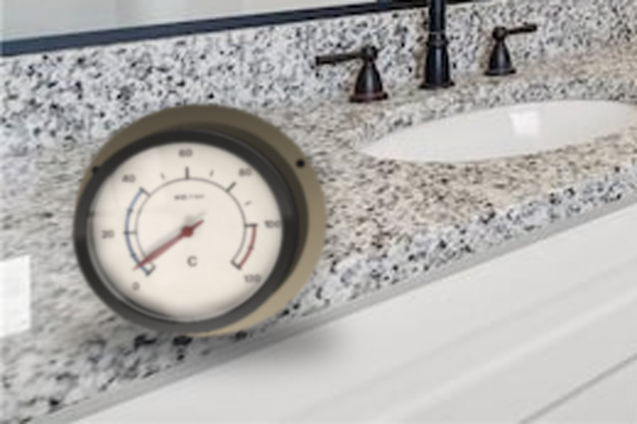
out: °C 5
